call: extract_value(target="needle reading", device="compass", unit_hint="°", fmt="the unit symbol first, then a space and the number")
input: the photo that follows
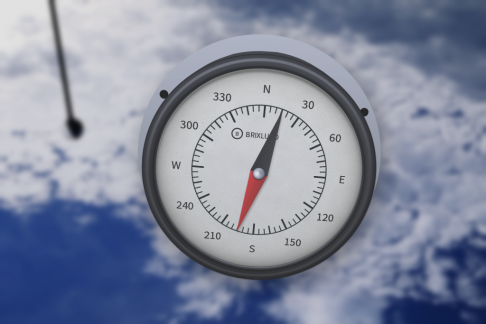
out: ° 195
